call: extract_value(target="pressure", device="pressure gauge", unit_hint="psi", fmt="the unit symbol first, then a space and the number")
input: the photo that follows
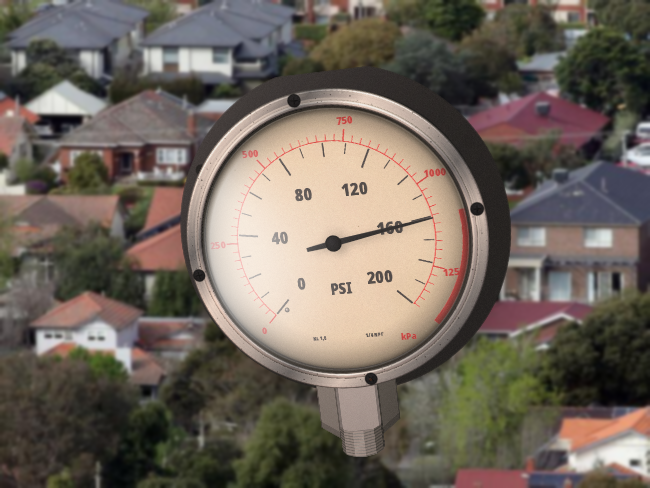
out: psi 160
